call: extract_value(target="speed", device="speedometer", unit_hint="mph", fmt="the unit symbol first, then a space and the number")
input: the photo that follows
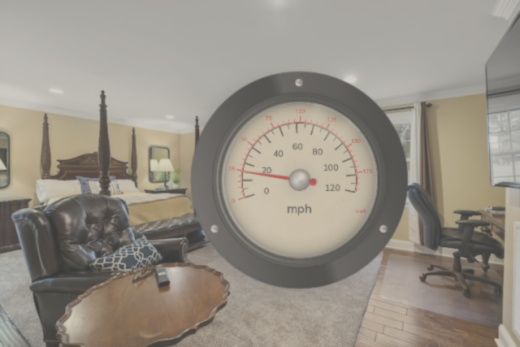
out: mph 15
